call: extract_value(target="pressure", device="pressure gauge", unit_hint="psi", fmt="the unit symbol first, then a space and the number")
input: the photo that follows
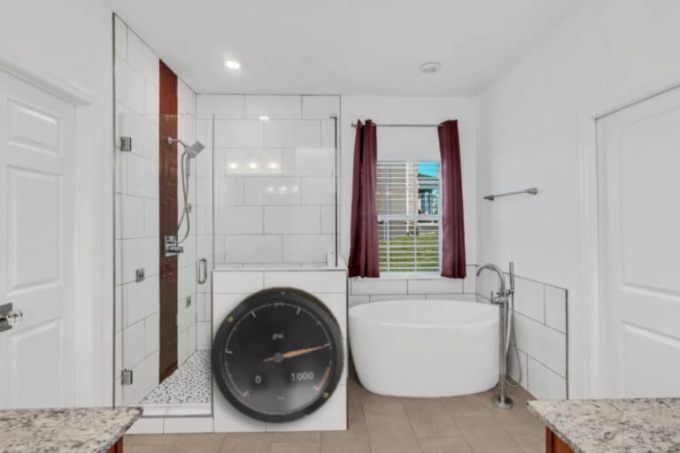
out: psi 800
